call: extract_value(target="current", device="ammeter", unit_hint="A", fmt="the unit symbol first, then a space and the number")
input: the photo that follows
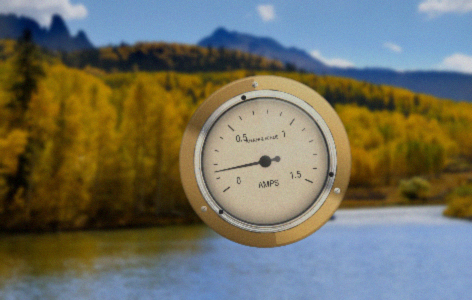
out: A 0.15
